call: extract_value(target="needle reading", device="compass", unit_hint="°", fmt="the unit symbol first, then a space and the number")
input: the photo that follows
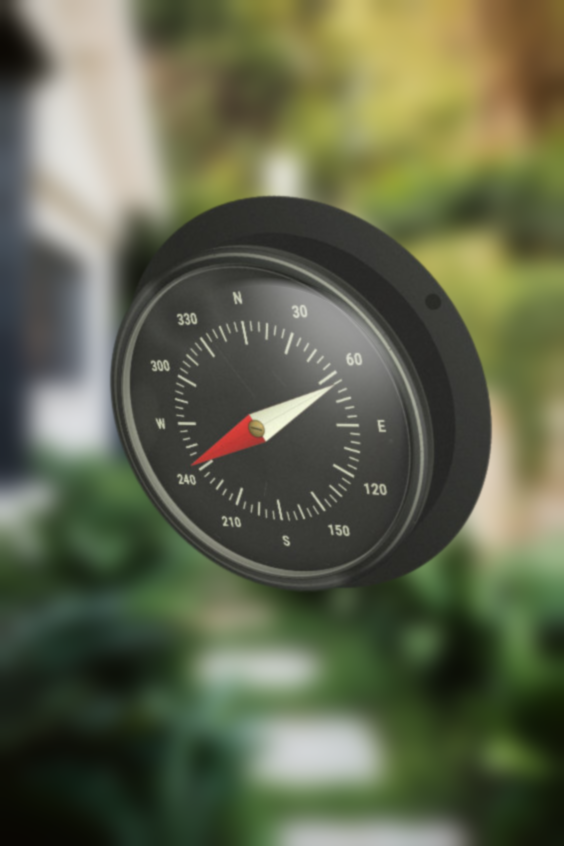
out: ° 245
